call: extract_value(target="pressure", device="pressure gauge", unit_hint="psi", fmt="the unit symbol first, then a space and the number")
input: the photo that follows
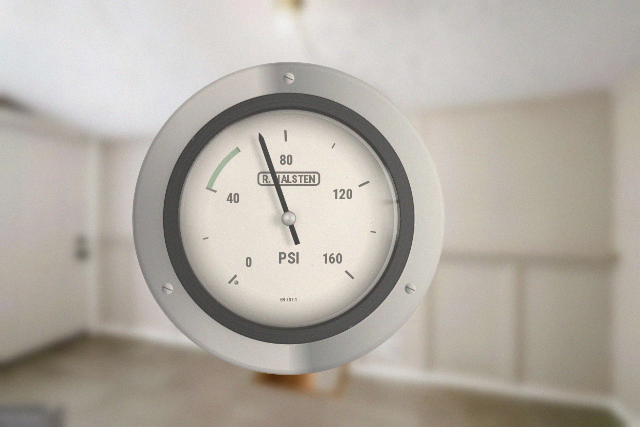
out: psi 70
